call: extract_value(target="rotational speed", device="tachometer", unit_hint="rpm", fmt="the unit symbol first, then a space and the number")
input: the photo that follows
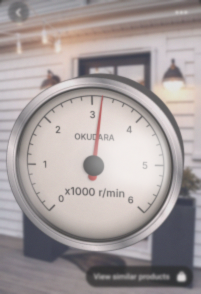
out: rpm 3200
